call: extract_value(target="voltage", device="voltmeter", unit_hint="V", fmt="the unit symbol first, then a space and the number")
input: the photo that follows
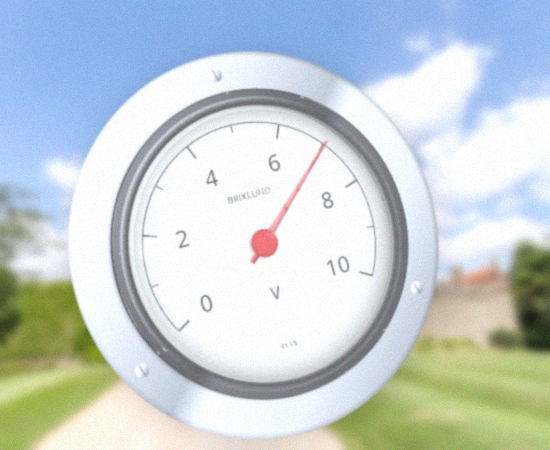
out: V 7
